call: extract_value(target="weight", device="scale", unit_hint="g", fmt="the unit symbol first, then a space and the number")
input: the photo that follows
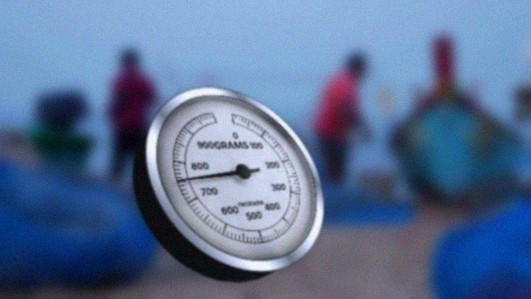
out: g 750
